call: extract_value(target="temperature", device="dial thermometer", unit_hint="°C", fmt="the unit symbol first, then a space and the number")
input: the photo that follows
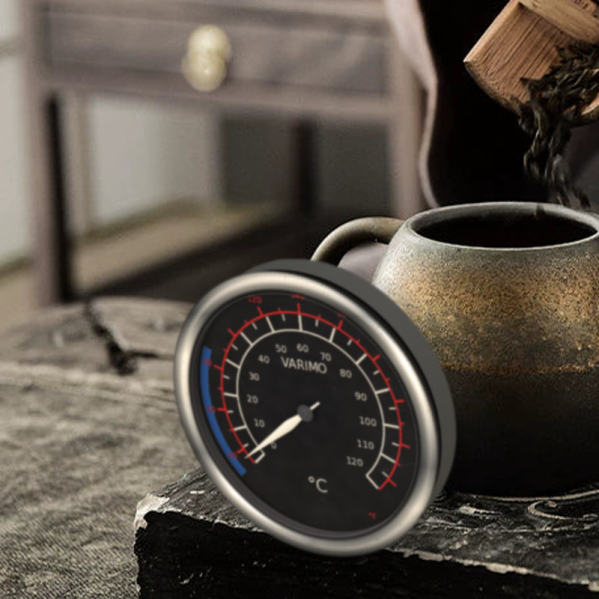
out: °C 2.5
